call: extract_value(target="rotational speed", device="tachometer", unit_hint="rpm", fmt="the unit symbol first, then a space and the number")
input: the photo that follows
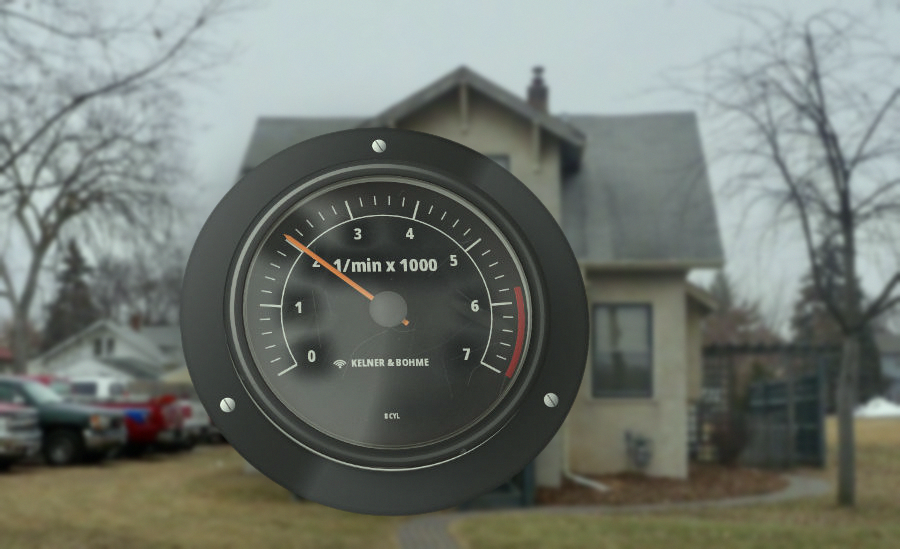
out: rpm 2000
